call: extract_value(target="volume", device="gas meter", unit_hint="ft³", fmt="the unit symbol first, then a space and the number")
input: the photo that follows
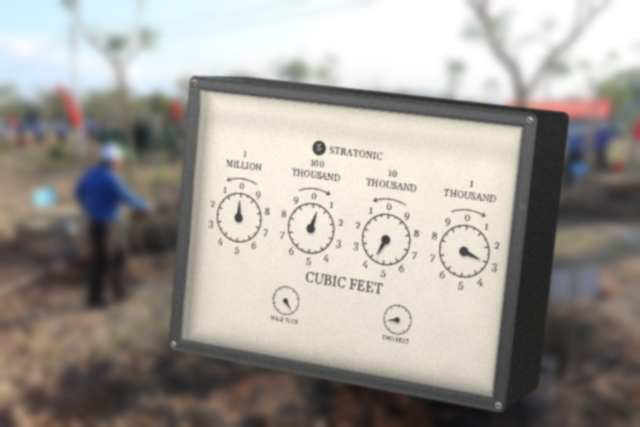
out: ft³ 4300
